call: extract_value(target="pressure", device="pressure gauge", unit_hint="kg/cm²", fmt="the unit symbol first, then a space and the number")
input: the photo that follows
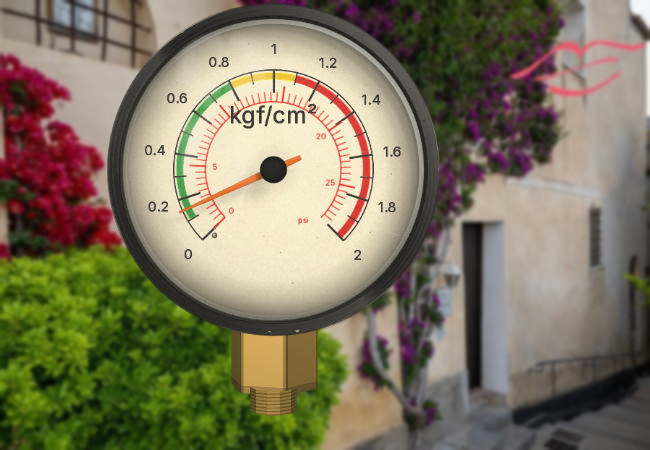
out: kg/cm² 0.15
